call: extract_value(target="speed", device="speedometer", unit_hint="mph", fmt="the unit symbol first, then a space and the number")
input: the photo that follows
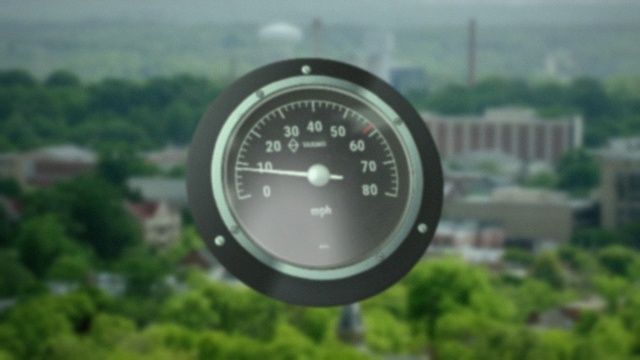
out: mph 8
